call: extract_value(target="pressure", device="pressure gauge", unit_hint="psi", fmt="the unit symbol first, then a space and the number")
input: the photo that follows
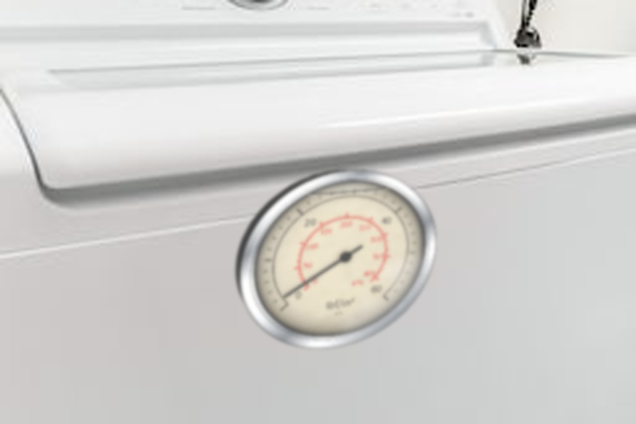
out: psi 2
